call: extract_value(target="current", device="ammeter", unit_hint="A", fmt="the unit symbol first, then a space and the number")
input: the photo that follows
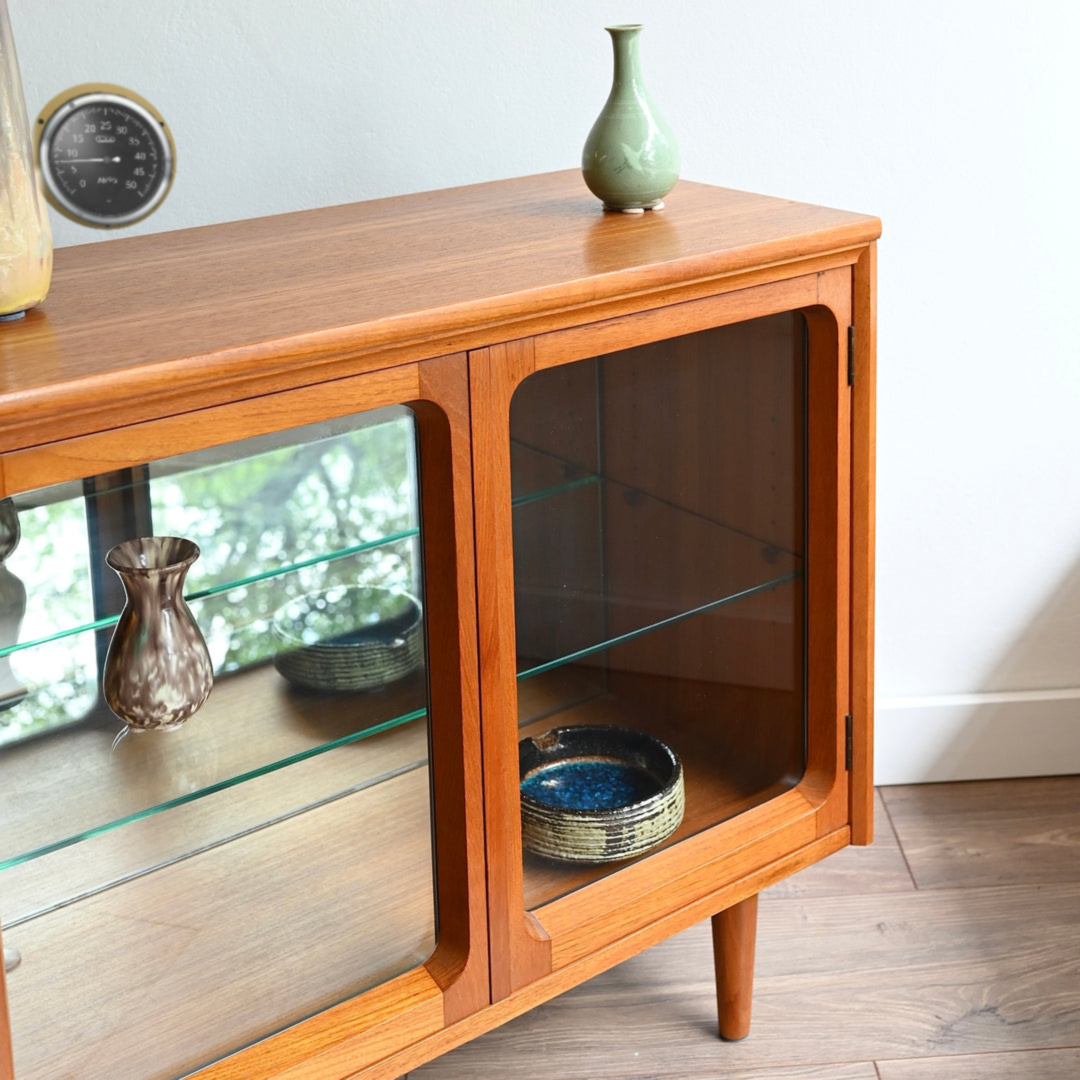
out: A 7.5
